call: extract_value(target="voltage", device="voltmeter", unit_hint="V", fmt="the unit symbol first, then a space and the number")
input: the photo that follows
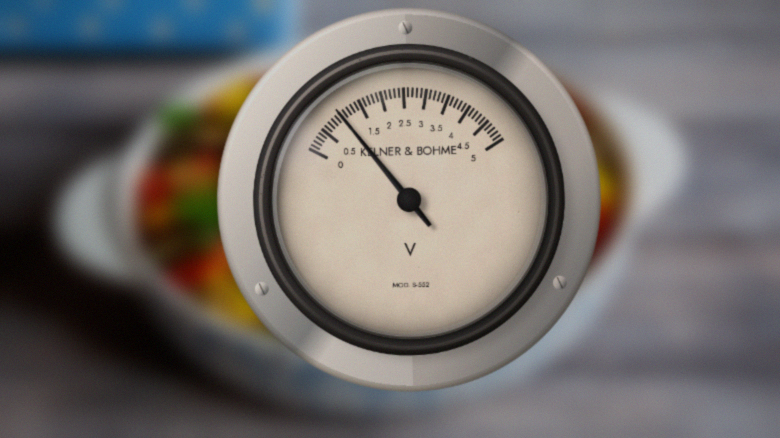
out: V 1
